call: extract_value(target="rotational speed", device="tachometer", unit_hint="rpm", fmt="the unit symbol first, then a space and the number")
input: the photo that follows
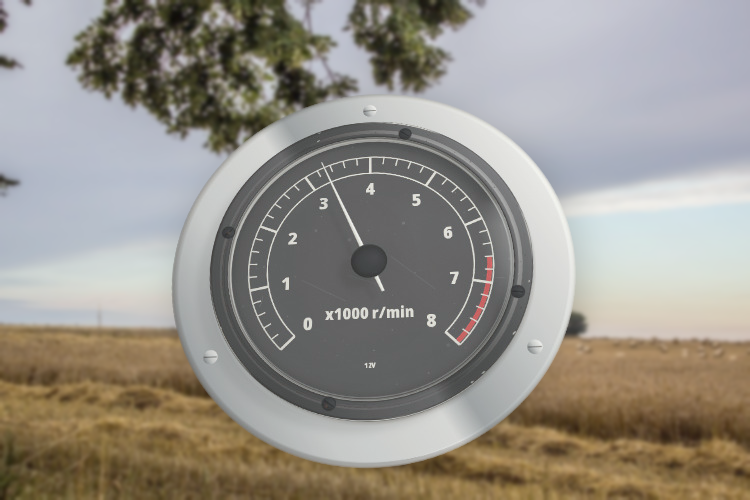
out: rpm 3300
